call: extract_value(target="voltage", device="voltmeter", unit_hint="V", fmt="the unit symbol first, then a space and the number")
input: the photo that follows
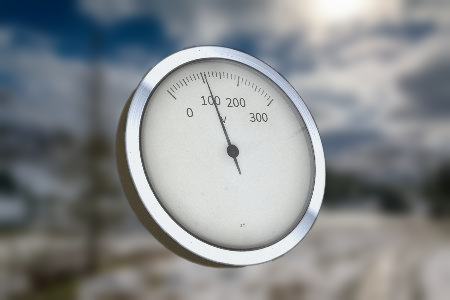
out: V 100
